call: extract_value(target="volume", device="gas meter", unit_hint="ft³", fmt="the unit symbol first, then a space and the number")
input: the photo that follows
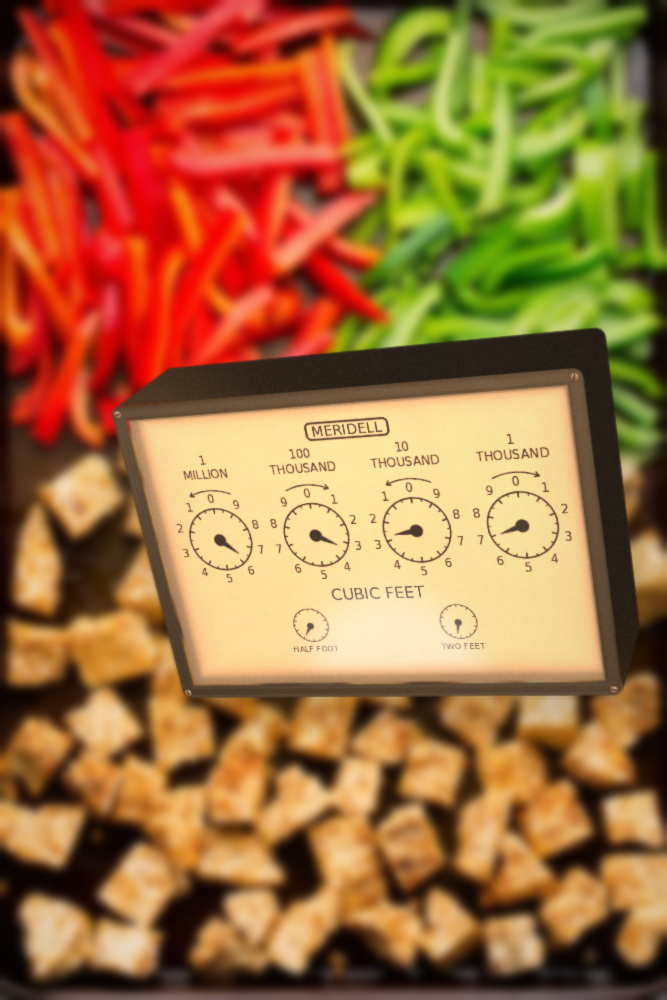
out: ft³ 632700
